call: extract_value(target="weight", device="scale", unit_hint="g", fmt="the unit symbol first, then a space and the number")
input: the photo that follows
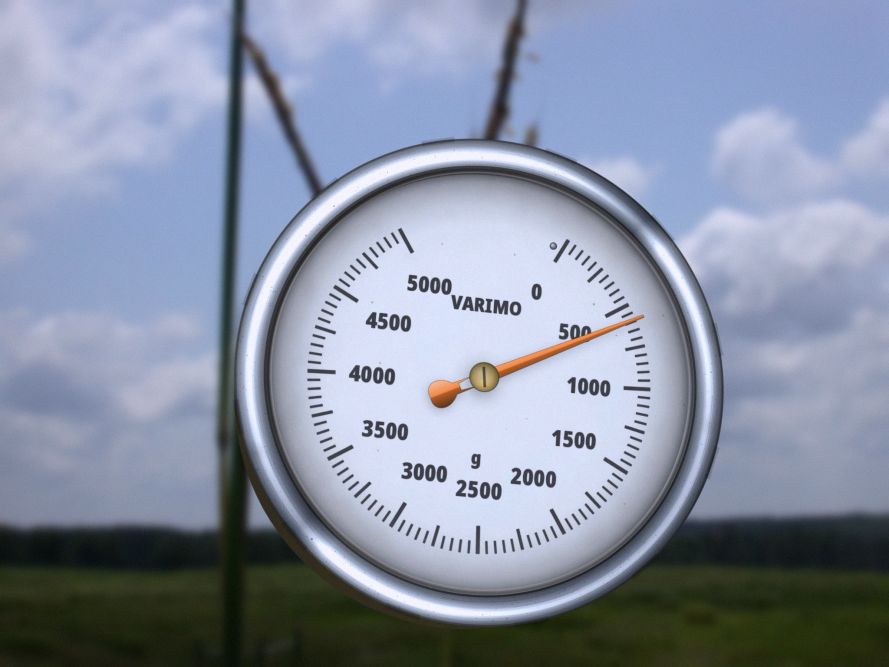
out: g 600
